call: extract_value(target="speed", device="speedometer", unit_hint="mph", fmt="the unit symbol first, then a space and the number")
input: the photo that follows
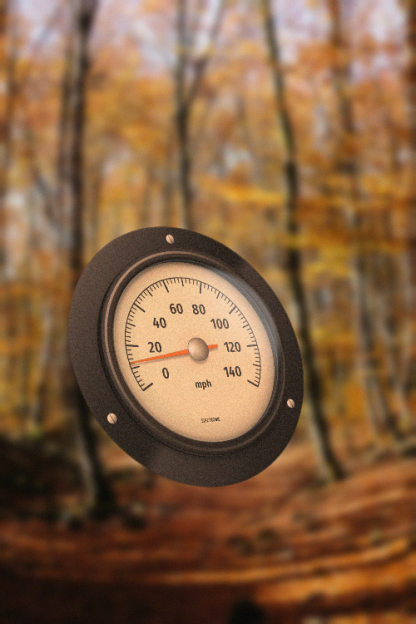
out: mph 12
